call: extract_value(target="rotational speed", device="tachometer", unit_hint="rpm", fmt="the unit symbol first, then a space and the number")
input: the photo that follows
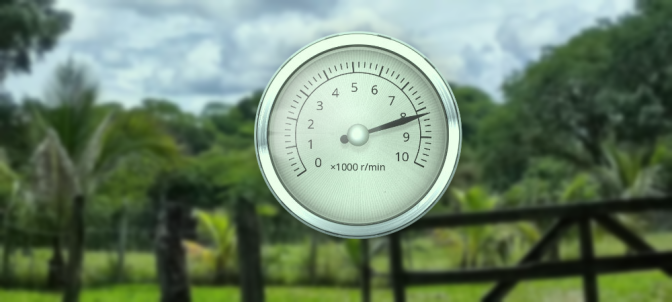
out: rpm 8200
